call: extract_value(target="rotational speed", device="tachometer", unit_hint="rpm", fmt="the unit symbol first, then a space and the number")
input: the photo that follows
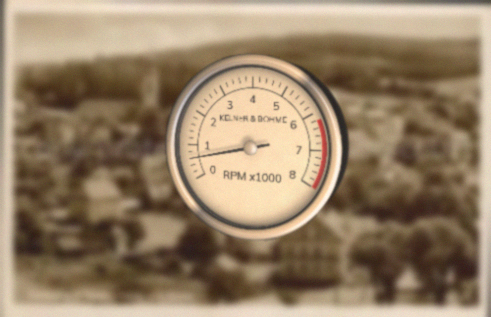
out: rpm 600
